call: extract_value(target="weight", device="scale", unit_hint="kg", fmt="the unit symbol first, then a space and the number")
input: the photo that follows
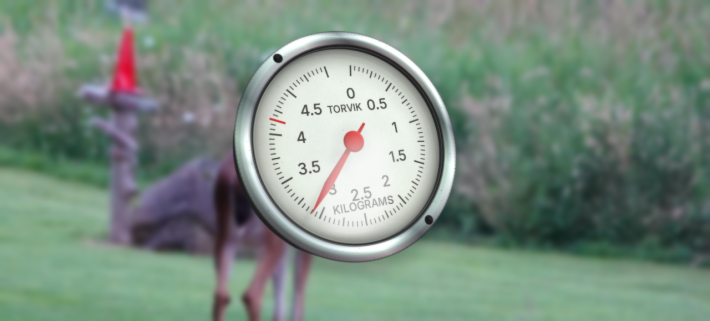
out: kg 3.1
